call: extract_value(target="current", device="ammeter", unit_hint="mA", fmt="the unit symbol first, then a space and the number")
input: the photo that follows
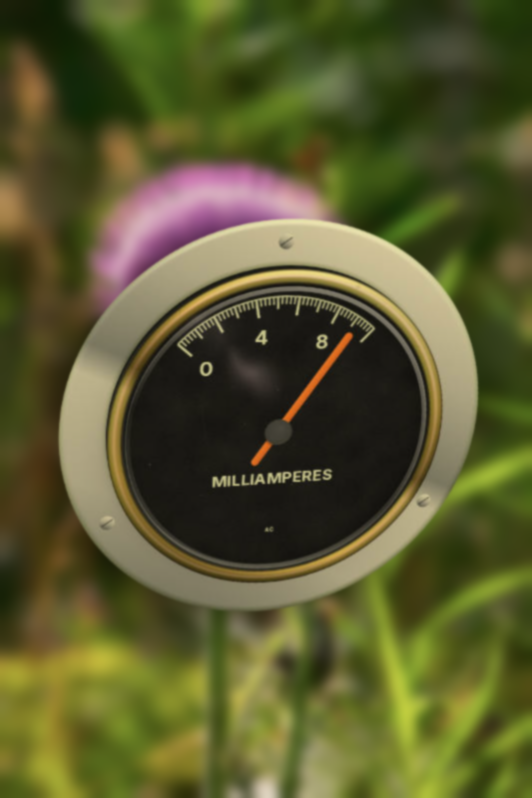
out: mA 9
